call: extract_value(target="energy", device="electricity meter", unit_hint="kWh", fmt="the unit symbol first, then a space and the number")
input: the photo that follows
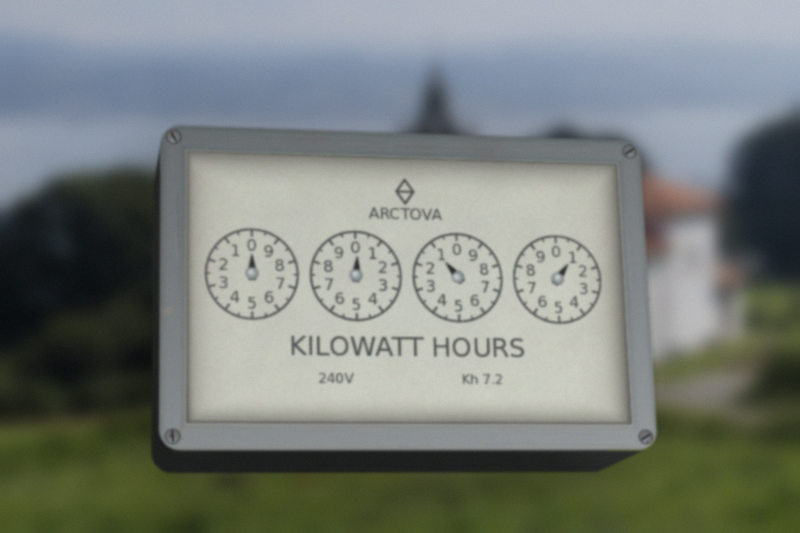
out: kWh 11
